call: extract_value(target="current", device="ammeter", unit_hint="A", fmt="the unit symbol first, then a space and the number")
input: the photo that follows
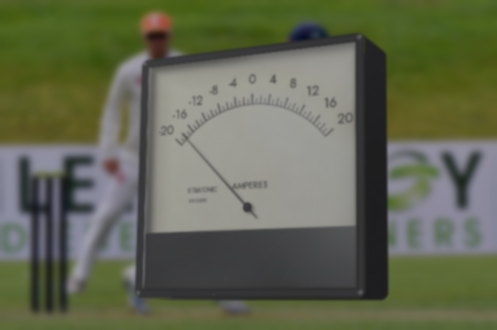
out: A -18
